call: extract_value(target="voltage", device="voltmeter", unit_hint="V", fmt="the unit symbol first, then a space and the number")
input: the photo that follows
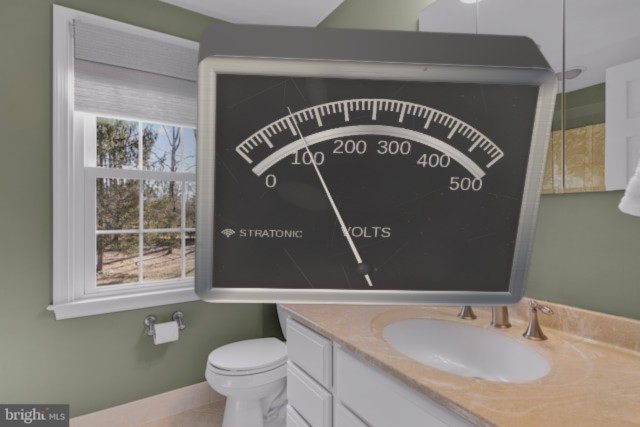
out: V 110
